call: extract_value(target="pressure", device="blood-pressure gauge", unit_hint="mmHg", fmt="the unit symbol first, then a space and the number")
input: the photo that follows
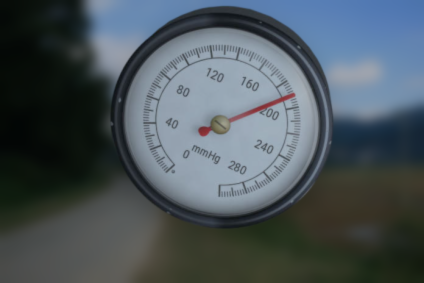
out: mmHg 190
